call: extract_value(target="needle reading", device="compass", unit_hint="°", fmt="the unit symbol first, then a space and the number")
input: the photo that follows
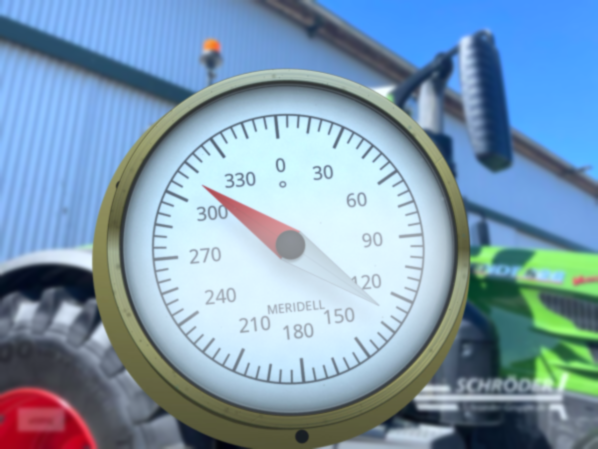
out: ° 310
